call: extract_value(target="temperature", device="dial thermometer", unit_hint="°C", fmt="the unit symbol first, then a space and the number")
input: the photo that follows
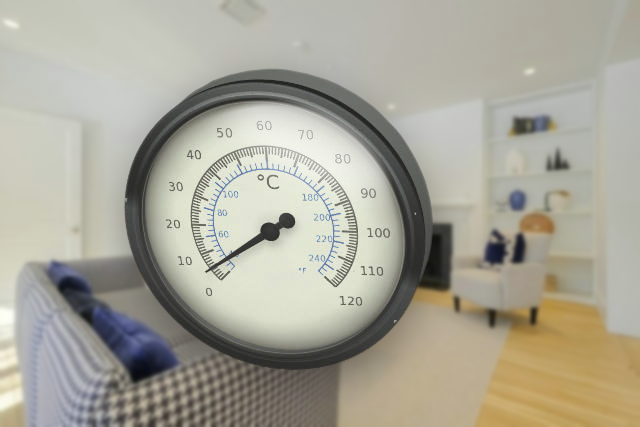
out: °C 5
